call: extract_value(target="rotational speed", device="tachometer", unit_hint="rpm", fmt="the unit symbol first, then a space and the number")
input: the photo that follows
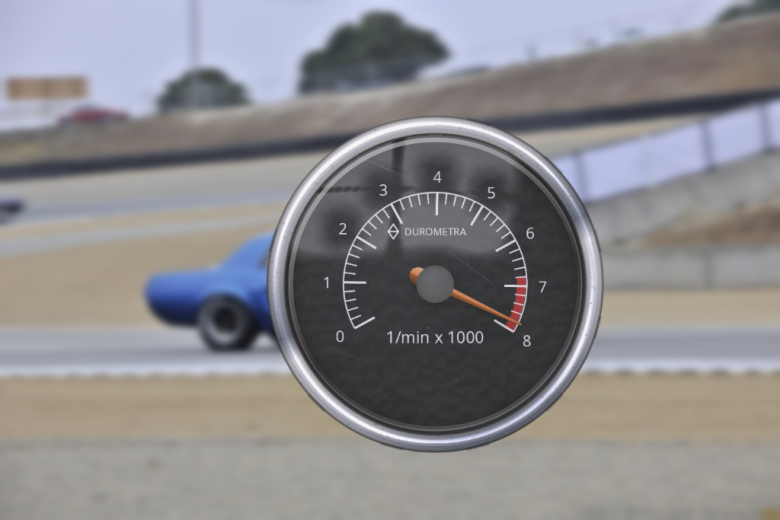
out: rpm 7800
